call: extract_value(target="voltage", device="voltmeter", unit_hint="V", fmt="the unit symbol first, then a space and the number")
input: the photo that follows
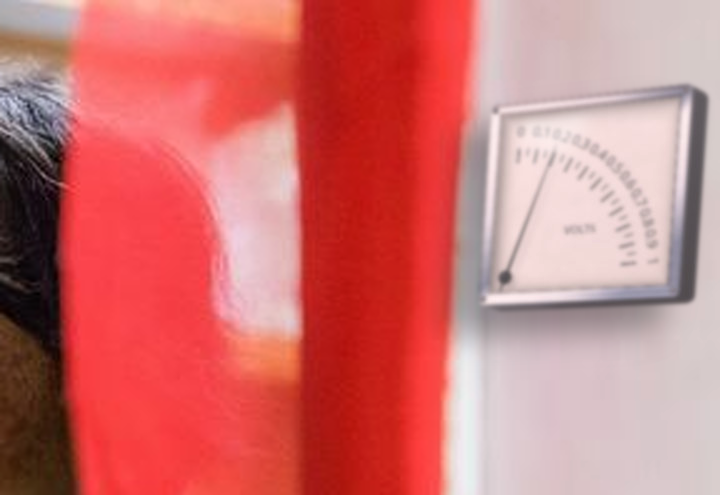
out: V 0.2
